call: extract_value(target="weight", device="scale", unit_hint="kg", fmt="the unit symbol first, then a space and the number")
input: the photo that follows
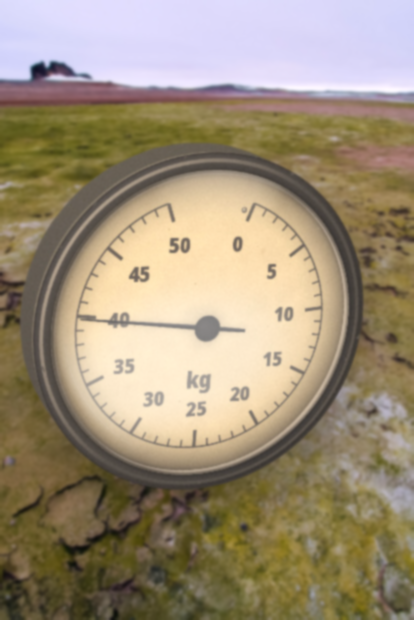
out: kg 40
